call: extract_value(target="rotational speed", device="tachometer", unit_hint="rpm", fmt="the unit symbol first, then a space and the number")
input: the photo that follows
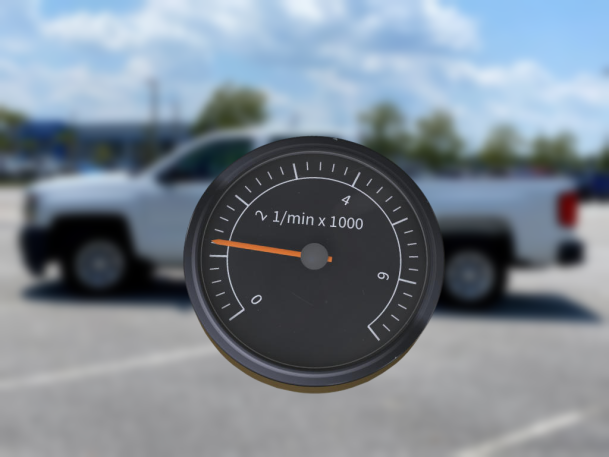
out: rpm 1200
